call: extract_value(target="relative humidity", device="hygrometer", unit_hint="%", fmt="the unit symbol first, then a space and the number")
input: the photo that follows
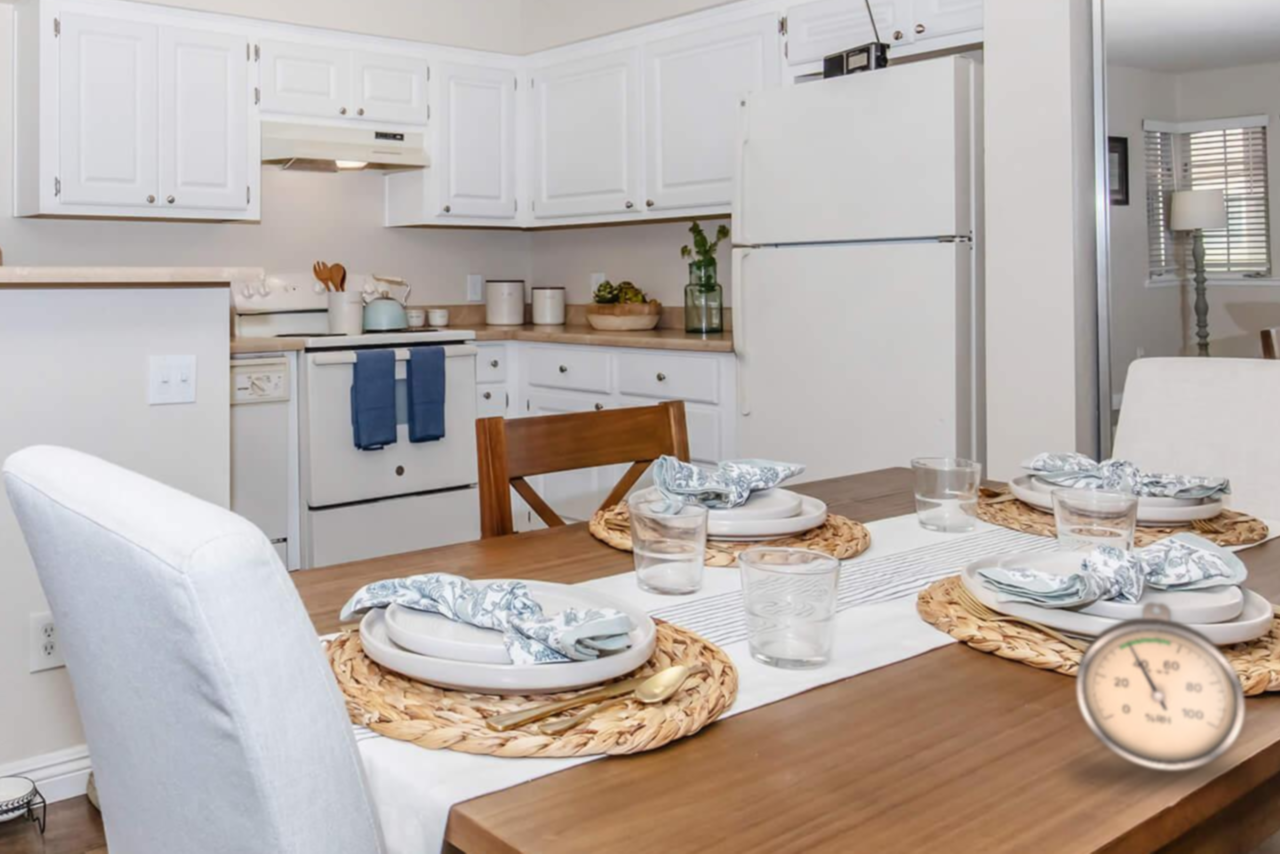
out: % 40
